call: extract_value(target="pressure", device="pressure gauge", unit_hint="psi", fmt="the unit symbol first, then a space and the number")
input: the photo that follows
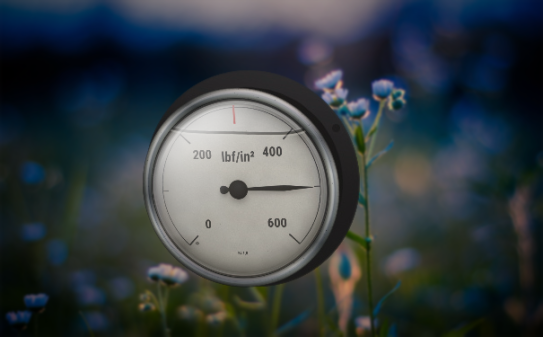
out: psi 500
